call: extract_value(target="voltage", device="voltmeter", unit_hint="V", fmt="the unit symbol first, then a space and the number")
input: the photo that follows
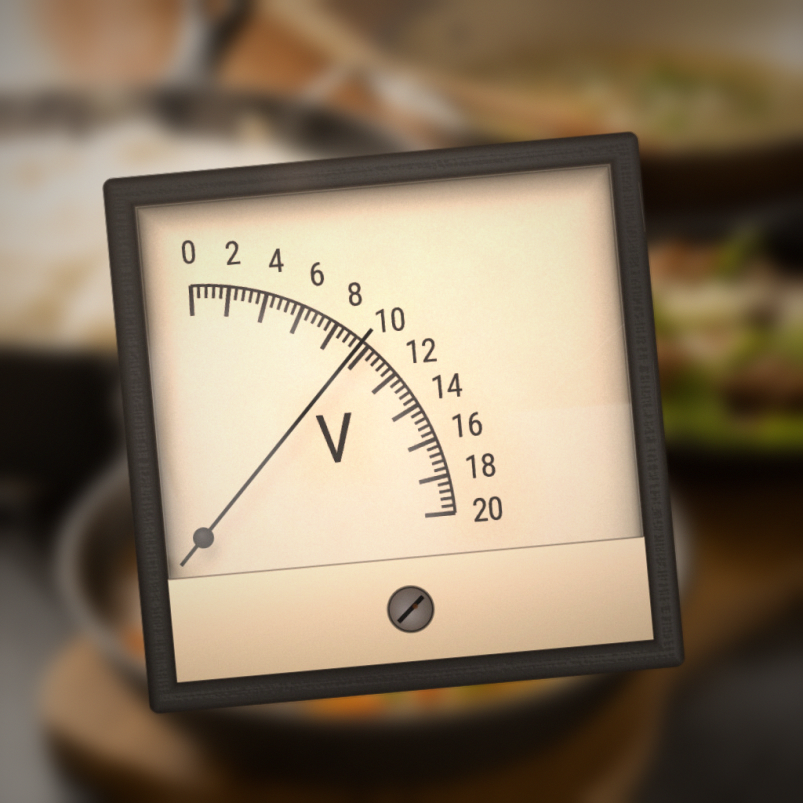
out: V 9.6
